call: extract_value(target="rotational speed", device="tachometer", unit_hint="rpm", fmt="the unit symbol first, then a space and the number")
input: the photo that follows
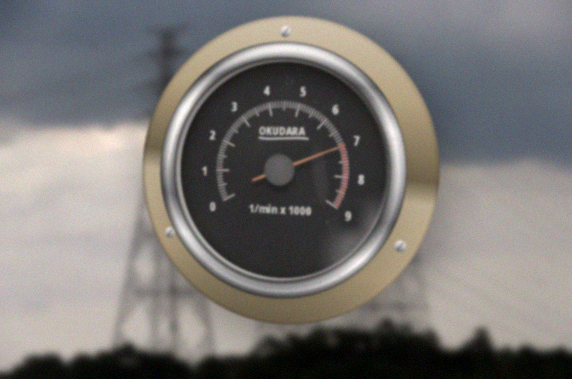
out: rpm 7000
